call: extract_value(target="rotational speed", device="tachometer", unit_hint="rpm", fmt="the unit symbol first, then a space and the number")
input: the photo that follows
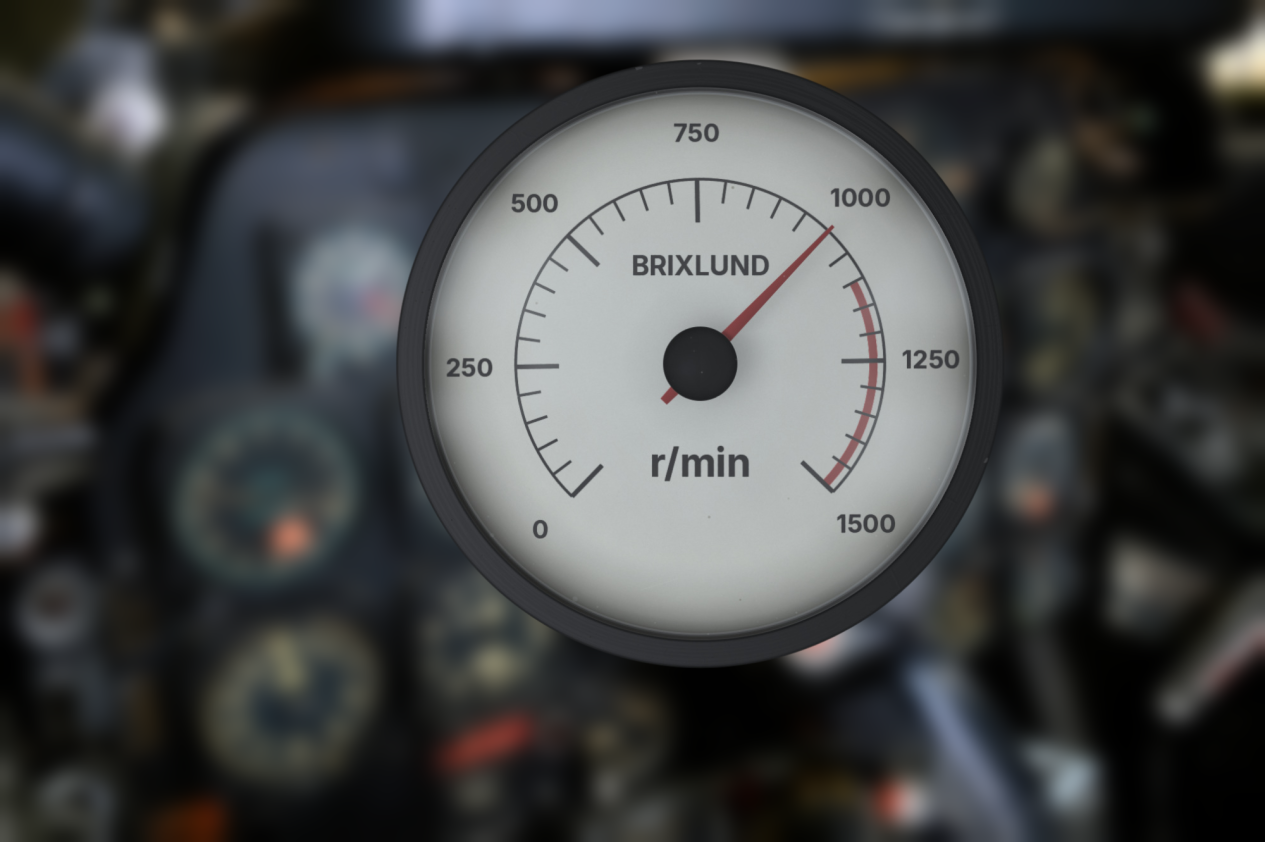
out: rpm 1000
